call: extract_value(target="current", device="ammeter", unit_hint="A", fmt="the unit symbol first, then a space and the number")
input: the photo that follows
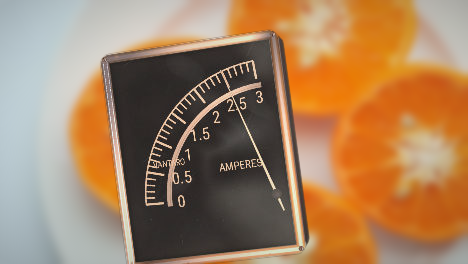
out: A 2.5
